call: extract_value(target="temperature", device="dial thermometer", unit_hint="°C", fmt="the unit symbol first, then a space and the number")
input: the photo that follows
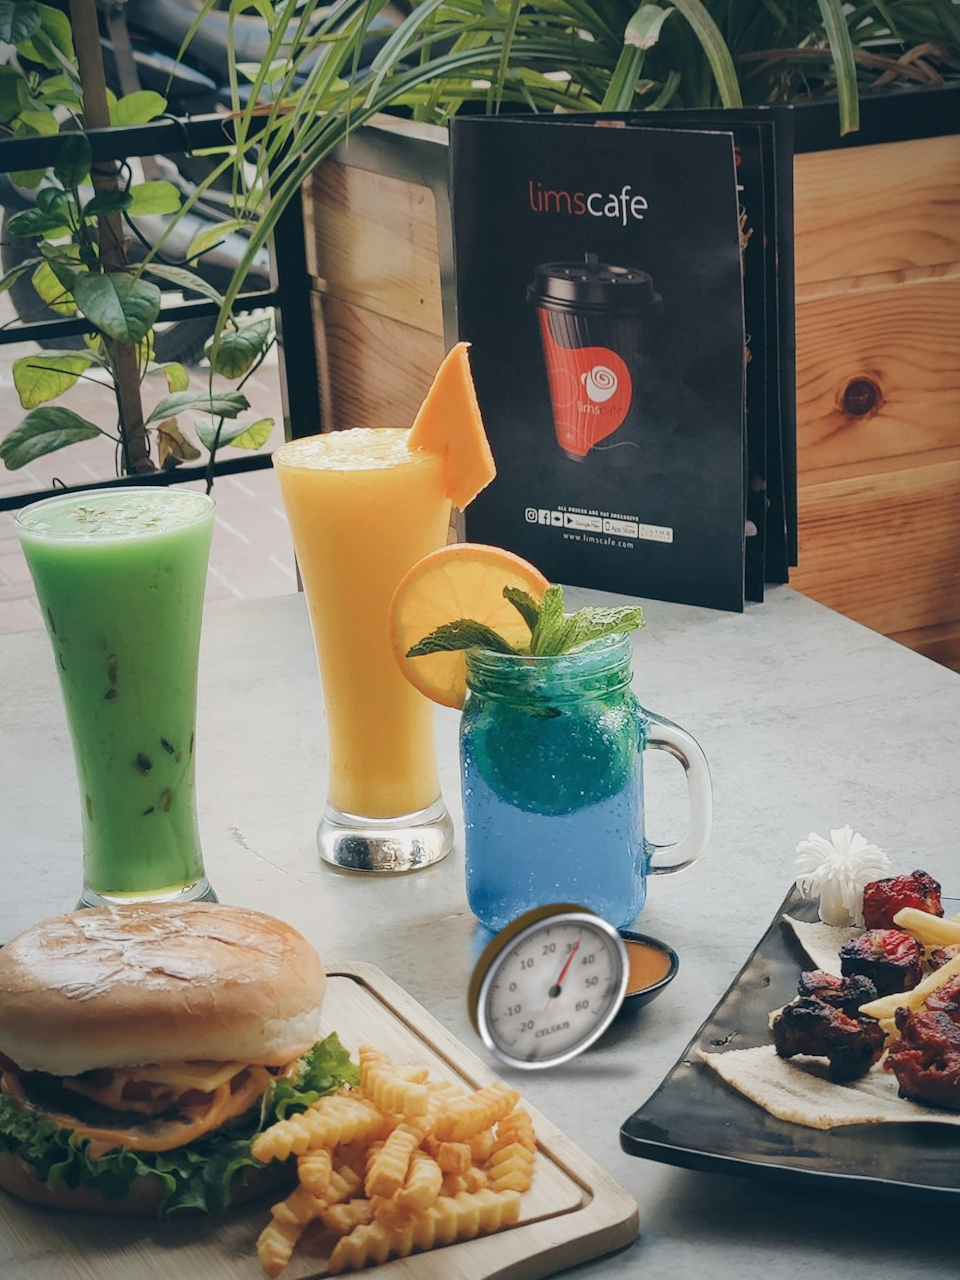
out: °C 30
